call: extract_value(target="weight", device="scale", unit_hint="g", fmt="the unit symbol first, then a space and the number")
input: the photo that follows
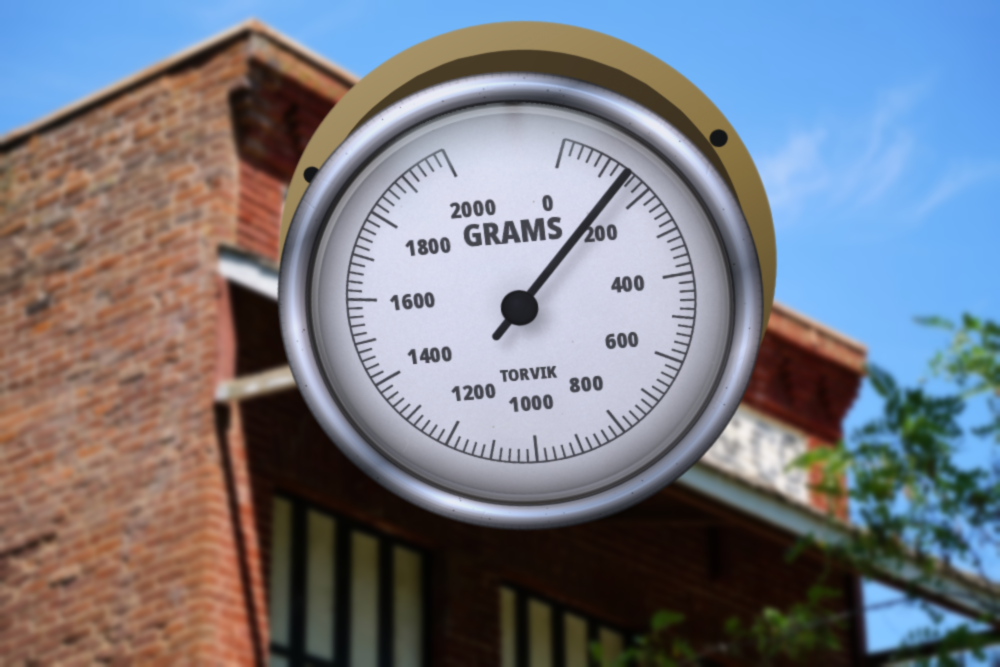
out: g 140
